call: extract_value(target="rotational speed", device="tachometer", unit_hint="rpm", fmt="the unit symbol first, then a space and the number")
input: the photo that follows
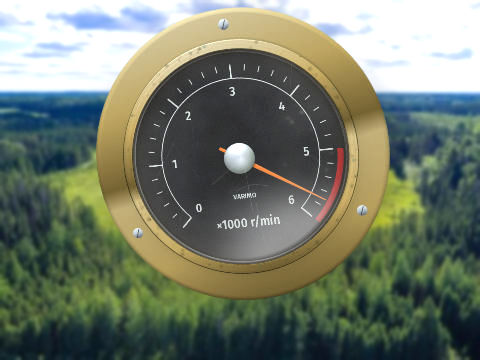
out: rpm 5700
